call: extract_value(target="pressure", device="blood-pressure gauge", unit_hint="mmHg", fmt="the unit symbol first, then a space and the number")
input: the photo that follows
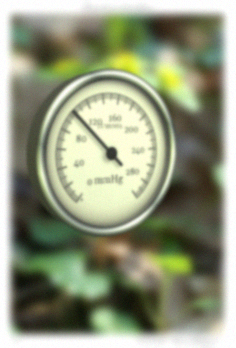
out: mmHg 100
